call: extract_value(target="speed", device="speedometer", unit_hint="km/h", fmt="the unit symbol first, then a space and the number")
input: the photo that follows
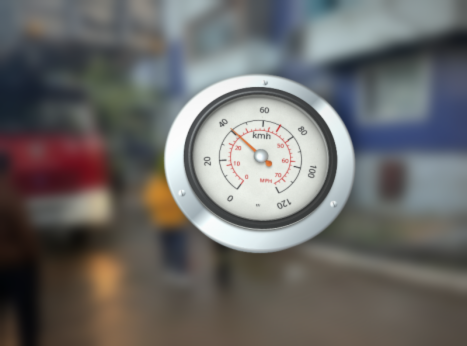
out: km/h 40
